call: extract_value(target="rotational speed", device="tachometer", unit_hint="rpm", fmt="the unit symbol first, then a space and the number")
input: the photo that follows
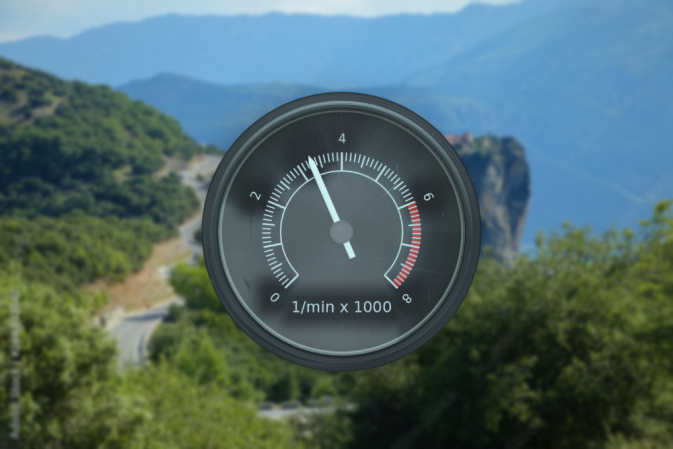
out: rpm 3300
